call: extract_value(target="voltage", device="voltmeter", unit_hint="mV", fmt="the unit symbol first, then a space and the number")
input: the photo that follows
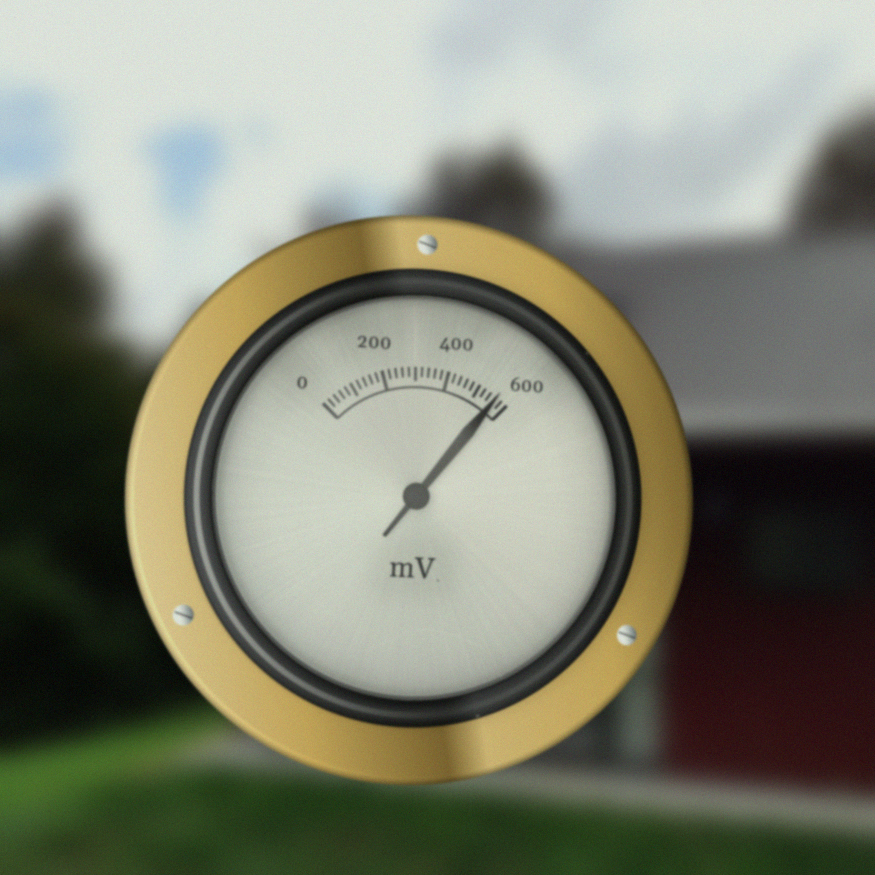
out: mV 560
